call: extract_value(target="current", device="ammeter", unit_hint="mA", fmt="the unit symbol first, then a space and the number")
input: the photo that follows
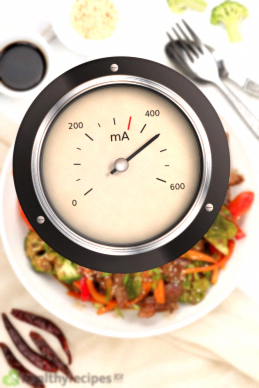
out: mA 450
